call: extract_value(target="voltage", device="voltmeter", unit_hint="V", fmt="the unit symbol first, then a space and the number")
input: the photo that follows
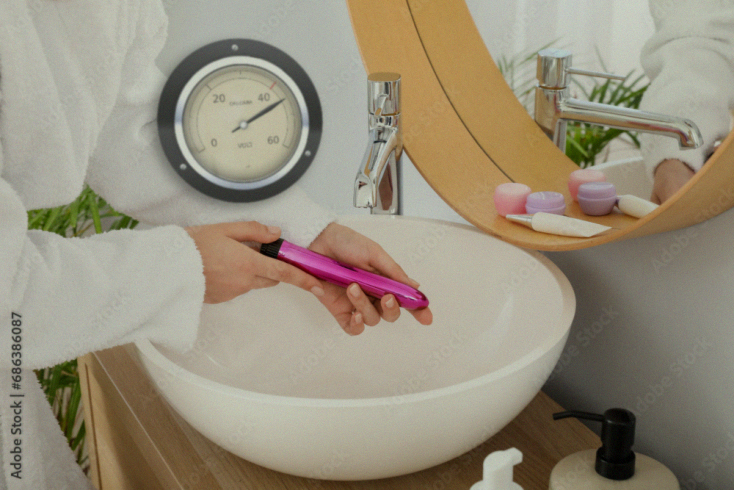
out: V 45
